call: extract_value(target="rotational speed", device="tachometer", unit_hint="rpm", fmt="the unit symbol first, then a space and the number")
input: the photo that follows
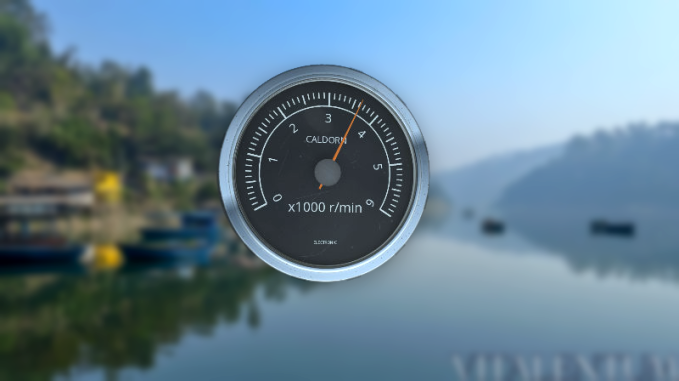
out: rpm 3600
